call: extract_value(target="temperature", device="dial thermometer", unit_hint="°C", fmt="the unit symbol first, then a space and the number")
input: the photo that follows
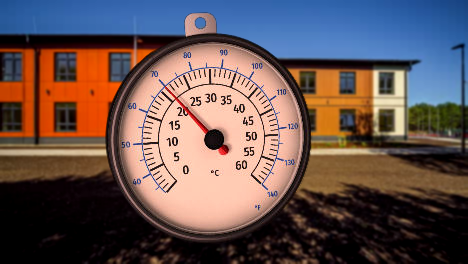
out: °C 21
